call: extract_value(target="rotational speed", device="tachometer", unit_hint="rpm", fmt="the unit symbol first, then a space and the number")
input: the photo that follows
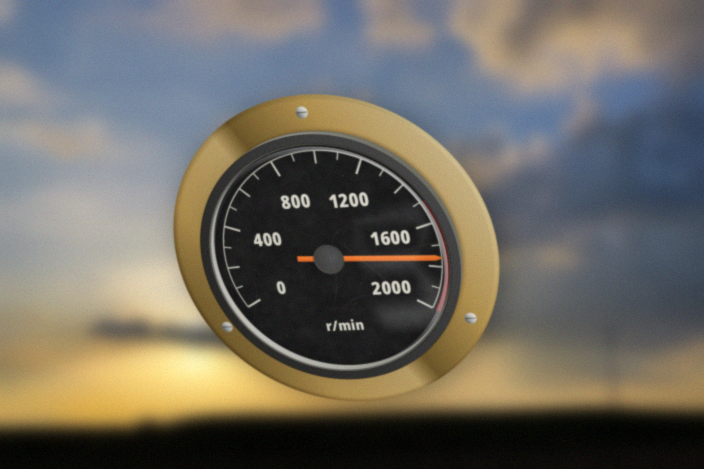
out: rpm 1750
